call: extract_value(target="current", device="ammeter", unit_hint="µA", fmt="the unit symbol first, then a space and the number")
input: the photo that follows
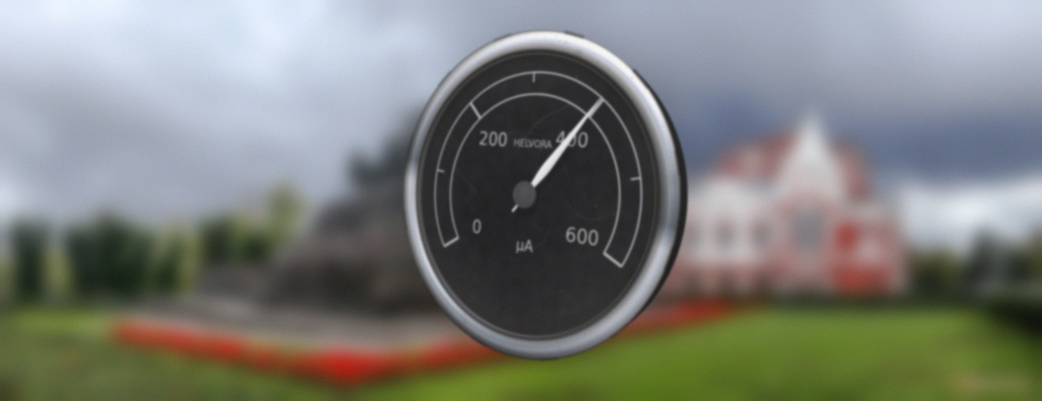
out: µA 400
